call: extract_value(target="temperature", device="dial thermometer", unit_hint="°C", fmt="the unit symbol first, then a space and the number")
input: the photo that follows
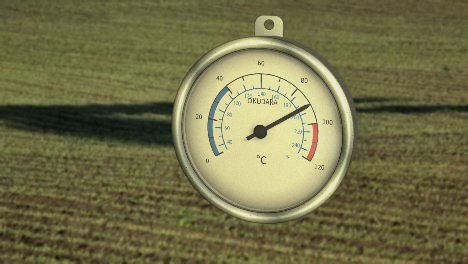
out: °C 90
